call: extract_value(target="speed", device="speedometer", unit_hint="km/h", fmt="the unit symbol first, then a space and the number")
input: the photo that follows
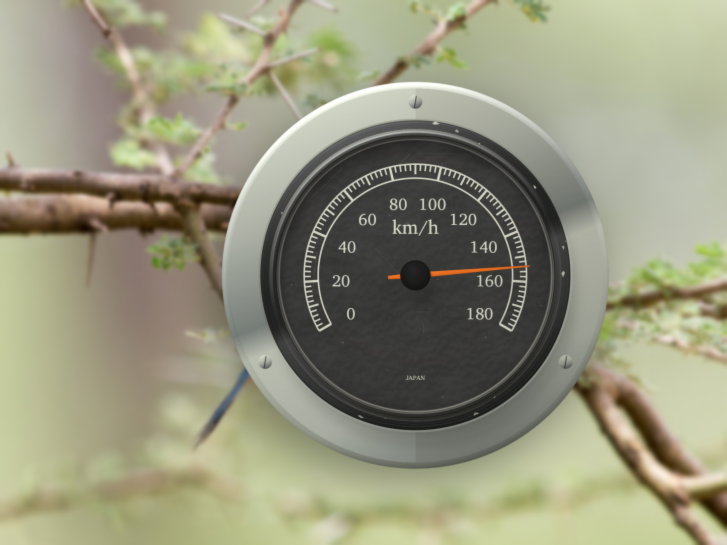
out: km/h 154
